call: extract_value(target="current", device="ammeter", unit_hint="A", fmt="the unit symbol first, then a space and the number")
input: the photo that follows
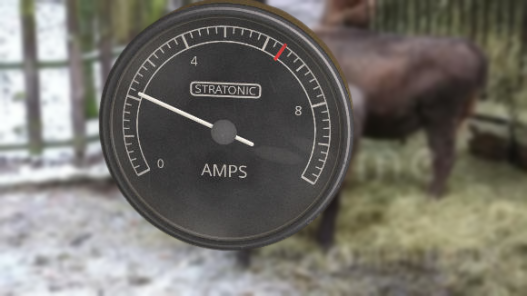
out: A 2.2
